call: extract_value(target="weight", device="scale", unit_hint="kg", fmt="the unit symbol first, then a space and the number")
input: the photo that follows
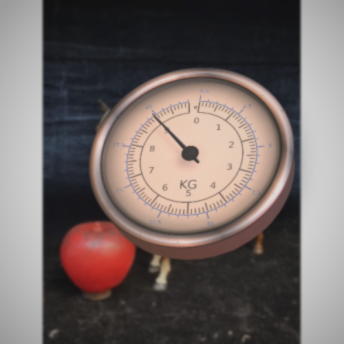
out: kg 9
